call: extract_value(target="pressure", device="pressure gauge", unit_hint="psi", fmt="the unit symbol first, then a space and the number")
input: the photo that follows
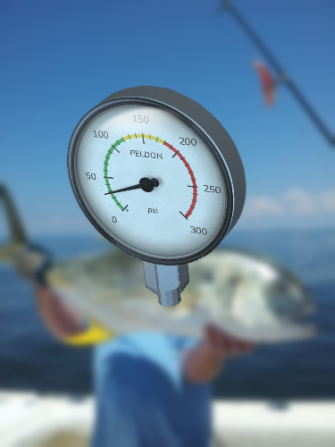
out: psi 30
